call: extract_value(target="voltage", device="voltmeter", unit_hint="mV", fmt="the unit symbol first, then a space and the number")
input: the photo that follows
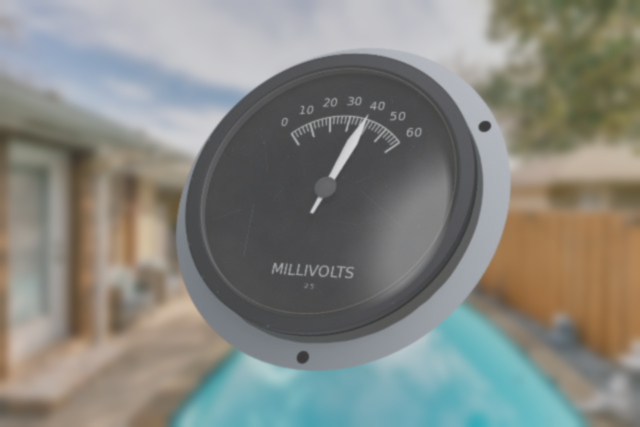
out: mV 40
